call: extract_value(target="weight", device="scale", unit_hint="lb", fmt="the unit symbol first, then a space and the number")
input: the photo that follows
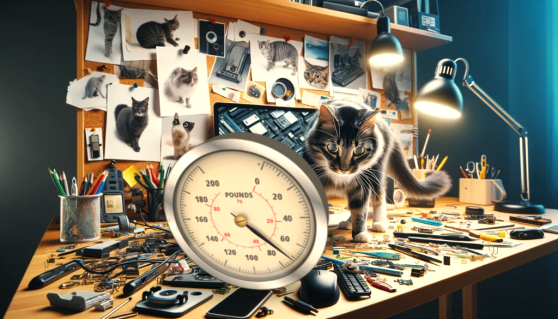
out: lb 70
